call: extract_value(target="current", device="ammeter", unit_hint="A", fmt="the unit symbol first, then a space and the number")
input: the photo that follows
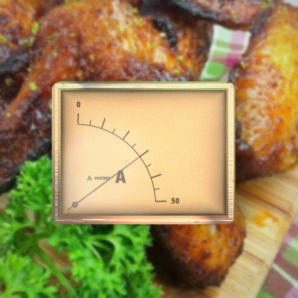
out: A 30
